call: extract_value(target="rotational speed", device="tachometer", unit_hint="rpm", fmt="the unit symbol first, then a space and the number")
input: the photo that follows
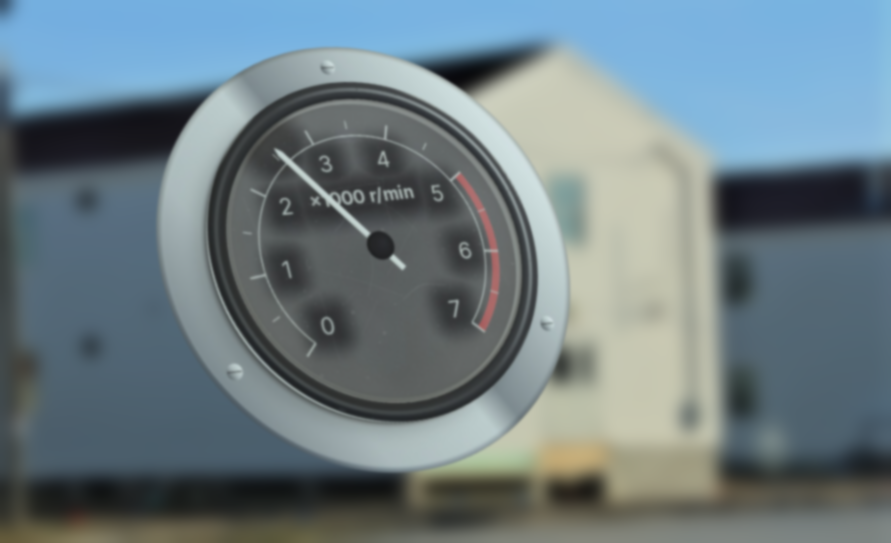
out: rpm 2500
